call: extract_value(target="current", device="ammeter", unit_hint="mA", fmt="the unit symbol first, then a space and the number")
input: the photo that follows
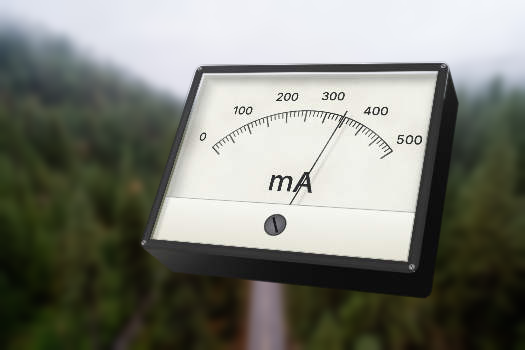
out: mA 350
